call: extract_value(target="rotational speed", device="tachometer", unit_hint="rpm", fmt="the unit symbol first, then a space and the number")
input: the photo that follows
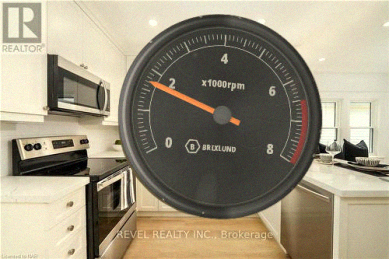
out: rpm 1700
